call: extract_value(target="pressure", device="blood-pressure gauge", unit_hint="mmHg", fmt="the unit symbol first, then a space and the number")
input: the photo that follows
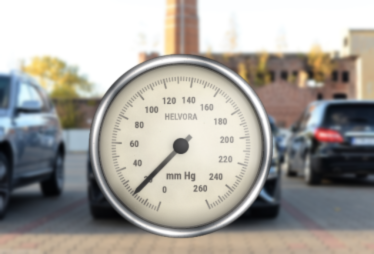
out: mmHg 20
